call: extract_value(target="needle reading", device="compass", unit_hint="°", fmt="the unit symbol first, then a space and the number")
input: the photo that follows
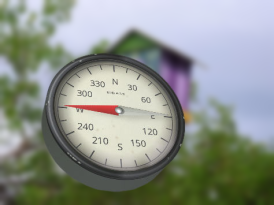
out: ° 270
